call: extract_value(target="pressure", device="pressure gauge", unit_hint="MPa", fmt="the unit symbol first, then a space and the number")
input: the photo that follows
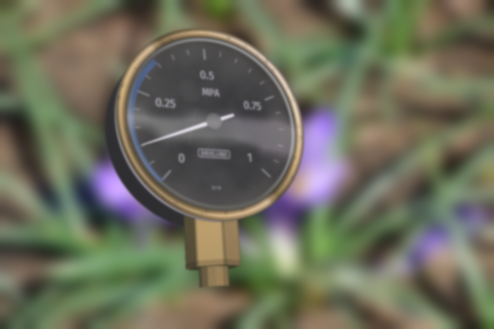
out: MPa 0.1
